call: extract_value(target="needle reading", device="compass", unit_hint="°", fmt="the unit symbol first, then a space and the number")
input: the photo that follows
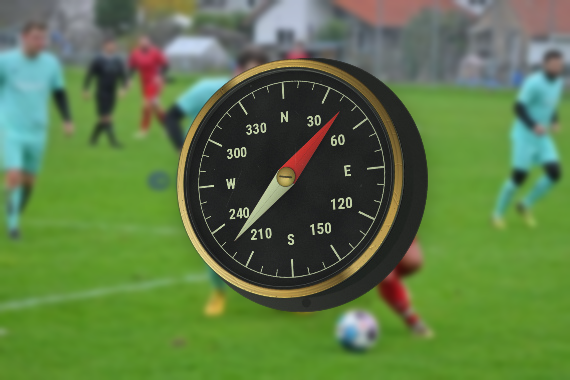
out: ° 45
